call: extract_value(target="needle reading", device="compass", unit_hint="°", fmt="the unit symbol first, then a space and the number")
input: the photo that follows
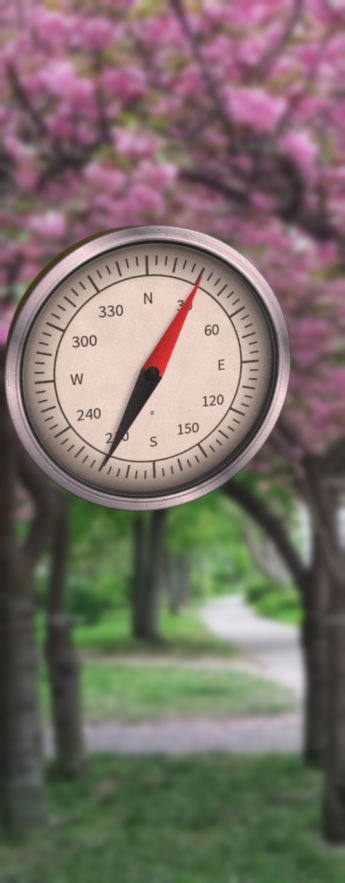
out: ° 30
